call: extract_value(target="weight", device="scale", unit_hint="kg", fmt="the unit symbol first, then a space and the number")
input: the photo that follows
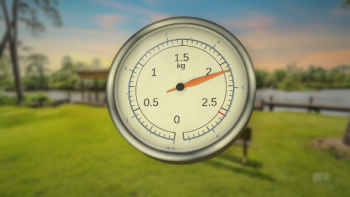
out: kg 2.1
